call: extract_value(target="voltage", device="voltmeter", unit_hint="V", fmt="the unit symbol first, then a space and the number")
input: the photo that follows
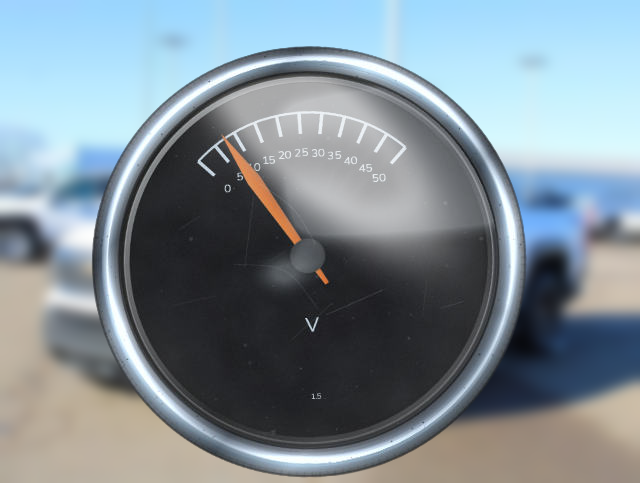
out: V 7.5
